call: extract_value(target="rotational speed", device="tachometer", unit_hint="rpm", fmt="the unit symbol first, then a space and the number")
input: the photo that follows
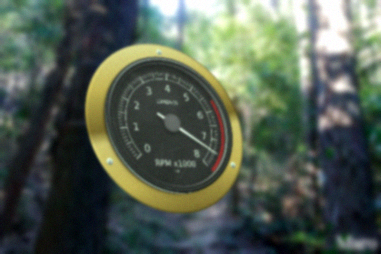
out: rpm 7500
